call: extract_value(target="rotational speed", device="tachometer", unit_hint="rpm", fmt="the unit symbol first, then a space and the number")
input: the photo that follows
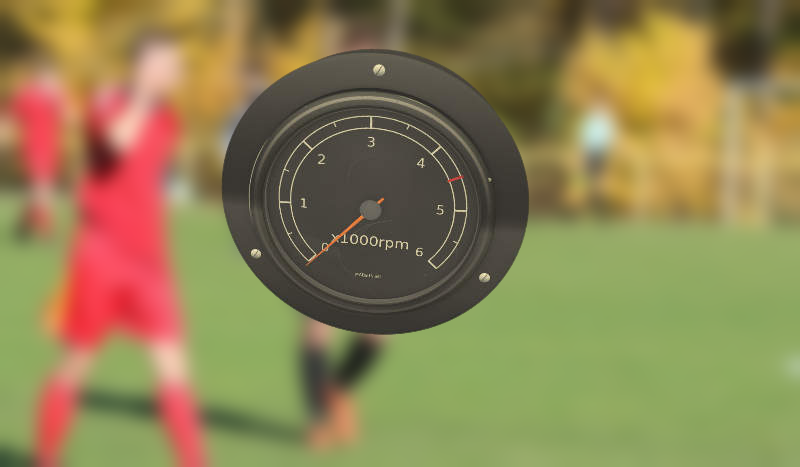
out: rpm 0
